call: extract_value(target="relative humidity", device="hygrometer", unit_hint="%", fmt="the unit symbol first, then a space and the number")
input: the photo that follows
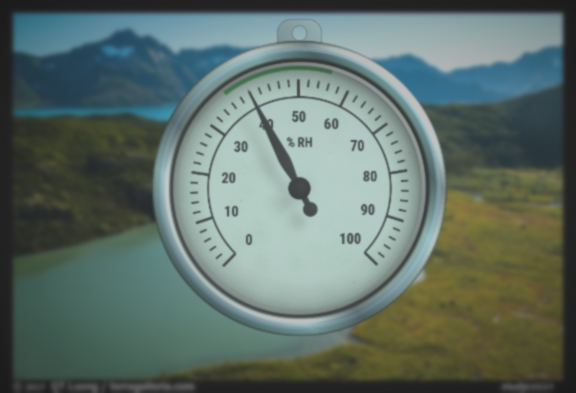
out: % 40
